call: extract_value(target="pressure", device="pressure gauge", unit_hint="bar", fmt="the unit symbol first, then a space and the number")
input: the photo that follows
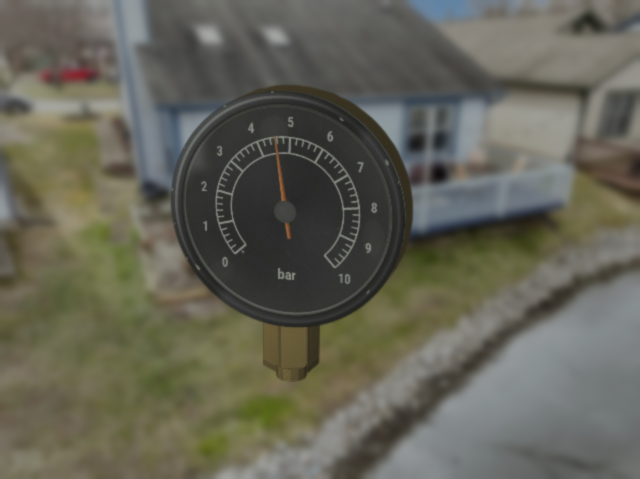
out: bar 4.6
